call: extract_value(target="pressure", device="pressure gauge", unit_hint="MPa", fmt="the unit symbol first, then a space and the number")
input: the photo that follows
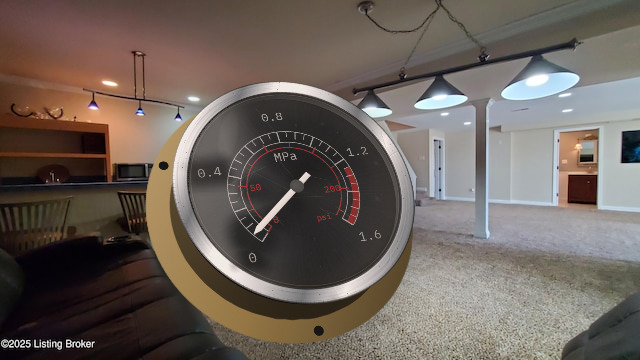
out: MPa 0.05
